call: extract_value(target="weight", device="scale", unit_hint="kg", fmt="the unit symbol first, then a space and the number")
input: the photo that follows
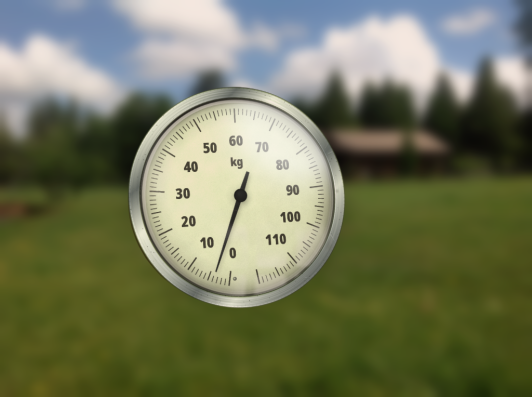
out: kg 4
